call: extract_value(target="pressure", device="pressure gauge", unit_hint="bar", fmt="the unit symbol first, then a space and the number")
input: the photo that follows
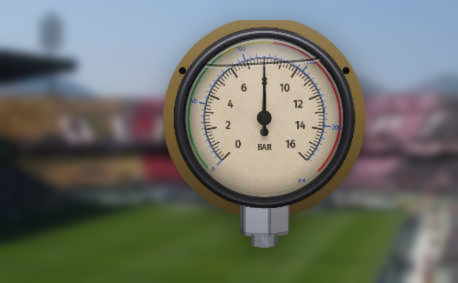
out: bar 8
